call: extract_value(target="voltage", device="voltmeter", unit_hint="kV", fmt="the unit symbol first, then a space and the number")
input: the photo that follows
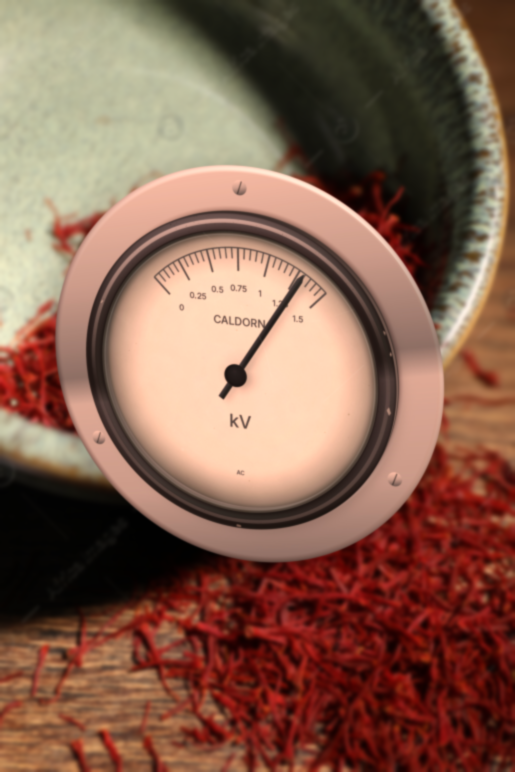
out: kV 1.3
